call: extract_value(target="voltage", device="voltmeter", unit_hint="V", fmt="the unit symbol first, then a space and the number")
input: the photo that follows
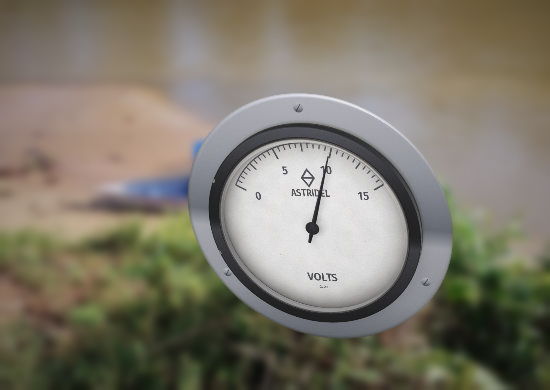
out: V 10
